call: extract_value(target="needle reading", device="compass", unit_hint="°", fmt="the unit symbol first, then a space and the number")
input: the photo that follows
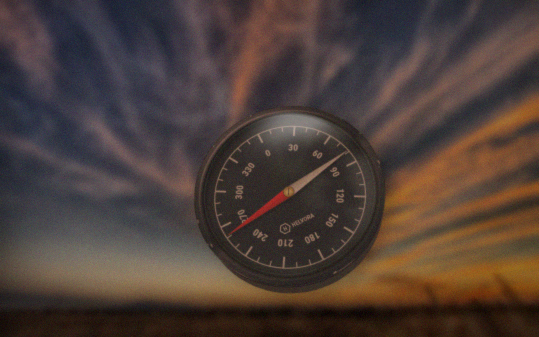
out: ° 260
